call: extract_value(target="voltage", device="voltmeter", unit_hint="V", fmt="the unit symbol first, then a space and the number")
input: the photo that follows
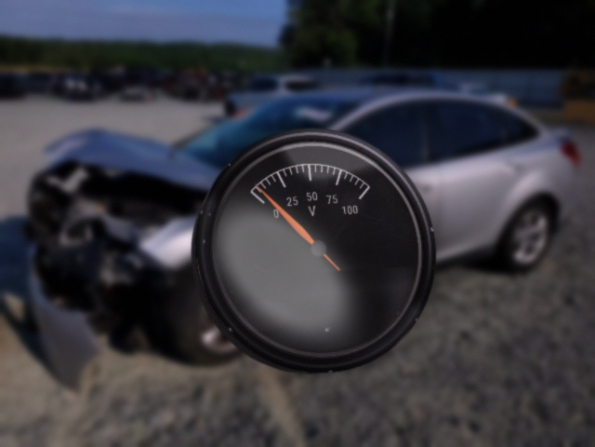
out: V 5
